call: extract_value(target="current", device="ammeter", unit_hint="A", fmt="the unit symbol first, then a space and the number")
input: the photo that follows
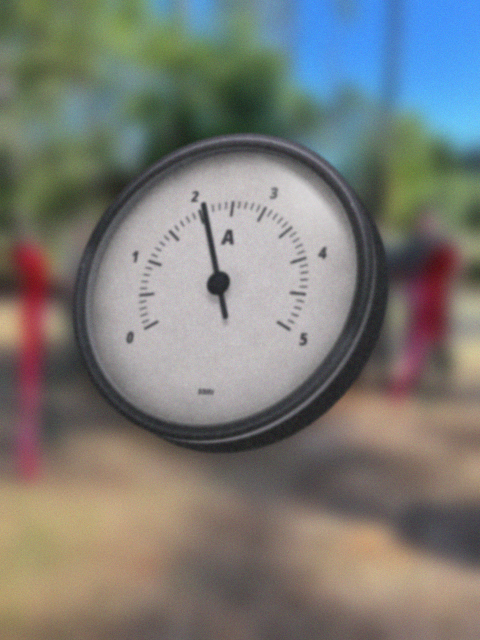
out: A 2.1
